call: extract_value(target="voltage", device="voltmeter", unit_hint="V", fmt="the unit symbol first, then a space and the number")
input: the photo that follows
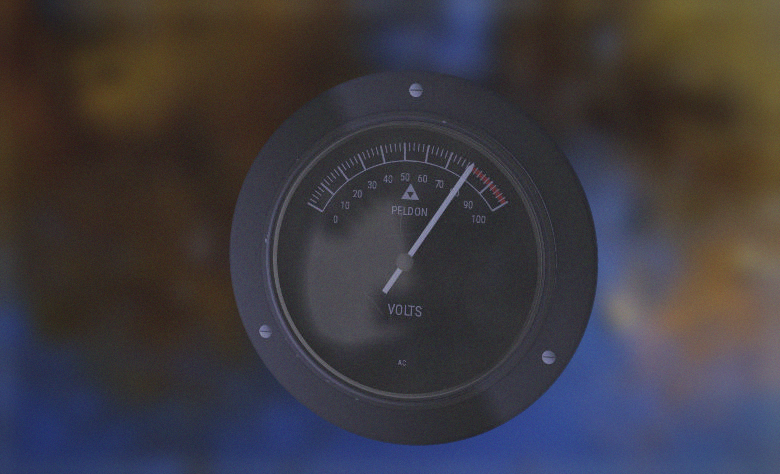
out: V 80
